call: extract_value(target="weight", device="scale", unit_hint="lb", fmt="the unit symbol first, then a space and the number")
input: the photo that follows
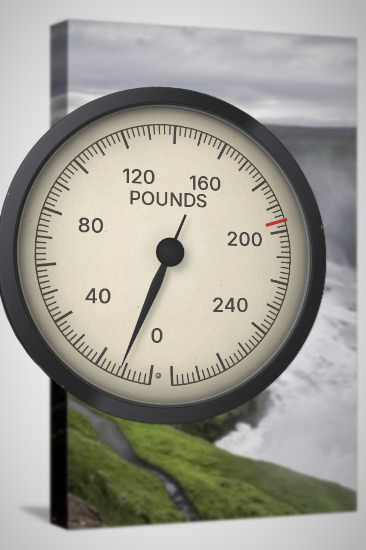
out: lb 12
